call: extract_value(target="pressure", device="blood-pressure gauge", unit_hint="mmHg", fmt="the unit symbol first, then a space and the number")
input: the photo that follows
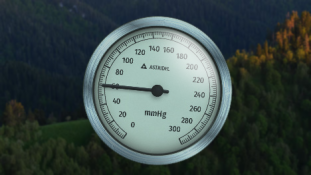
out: mmHg 60
